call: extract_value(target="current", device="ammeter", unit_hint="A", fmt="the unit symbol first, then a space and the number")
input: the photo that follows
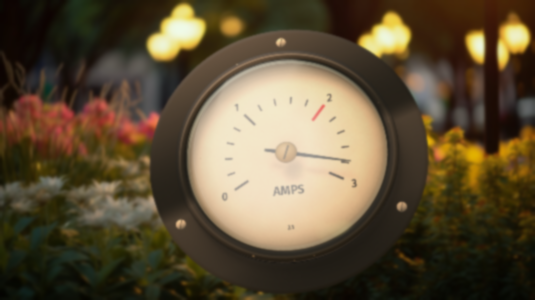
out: A 2.8
